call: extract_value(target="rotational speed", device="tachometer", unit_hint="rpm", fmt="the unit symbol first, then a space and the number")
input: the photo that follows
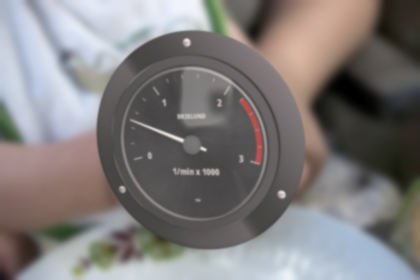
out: rpm 500
